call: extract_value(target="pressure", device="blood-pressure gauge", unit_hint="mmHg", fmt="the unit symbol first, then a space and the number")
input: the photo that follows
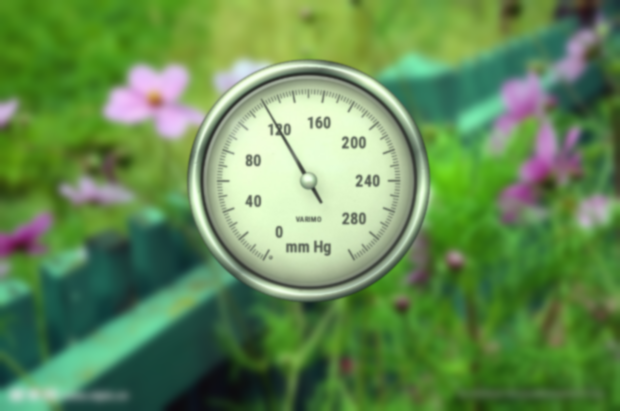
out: mmHg 120
